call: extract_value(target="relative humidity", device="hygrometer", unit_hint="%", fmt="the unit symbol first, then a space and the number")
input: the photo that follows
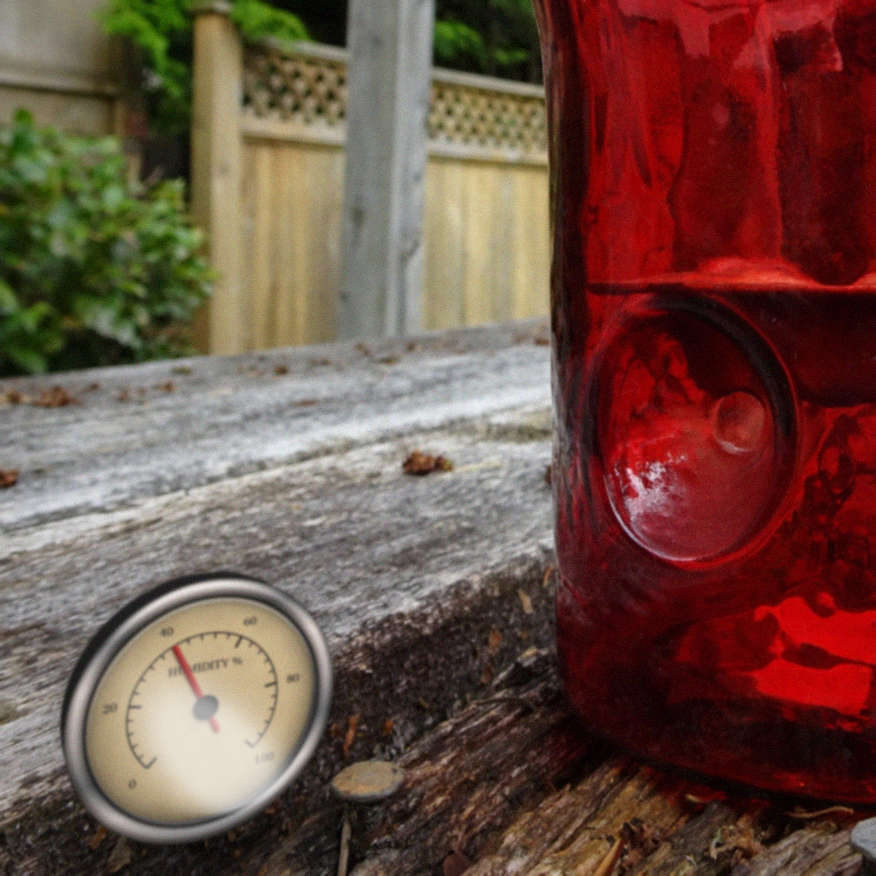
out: % 40
